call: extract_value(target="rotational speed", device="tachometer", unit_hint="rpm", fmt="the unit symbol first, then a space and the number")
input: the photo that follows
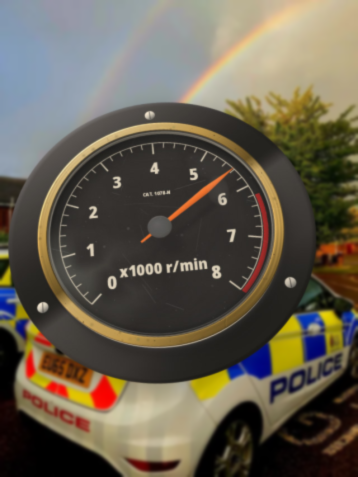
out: rpm 5600
